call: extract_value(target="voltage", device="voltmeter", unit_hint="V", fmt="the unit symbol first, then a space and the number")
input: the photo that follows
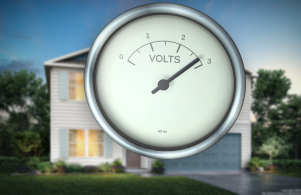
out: V 2.75
